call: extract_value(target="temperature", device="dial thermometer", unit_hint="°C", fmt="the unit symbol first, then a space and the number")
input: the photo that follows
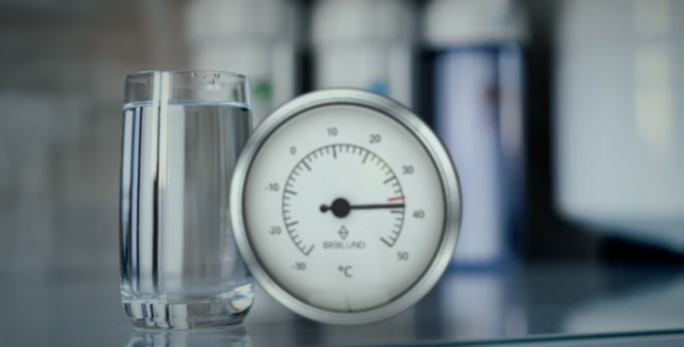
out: °C 38
